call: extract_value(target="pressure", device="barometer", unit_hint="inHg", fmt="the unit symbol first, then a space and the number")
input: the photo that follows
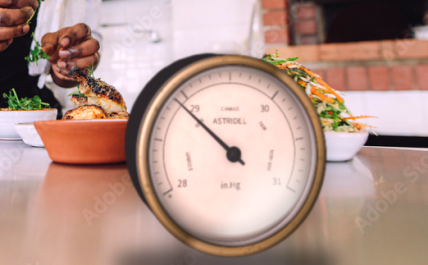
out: inHg 28.9
